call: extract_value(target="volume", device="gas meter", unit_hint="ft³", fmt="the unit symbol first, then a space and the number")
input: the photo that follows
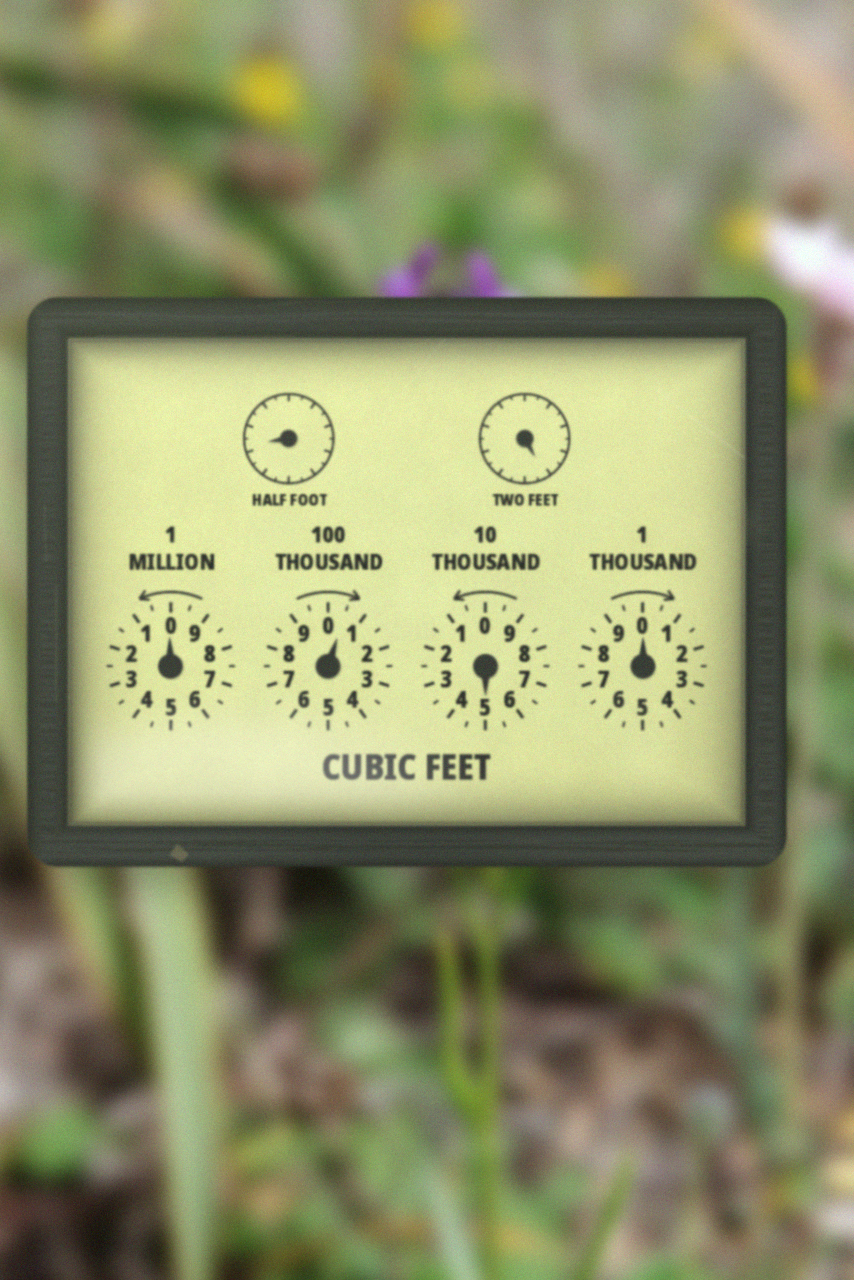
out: ft³ 5000
